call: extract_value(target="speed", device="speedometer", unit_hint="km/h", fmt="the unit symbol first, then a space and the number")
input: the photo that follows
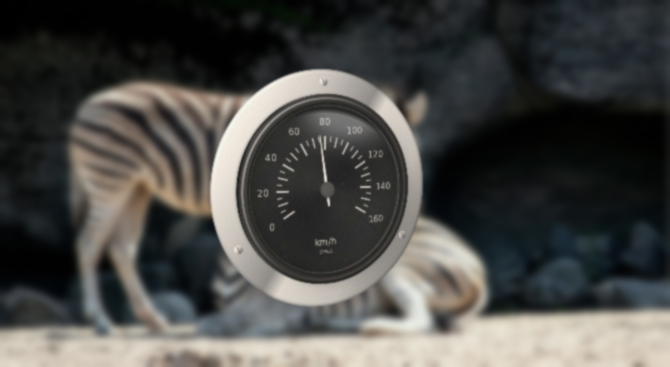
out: km/h 75
